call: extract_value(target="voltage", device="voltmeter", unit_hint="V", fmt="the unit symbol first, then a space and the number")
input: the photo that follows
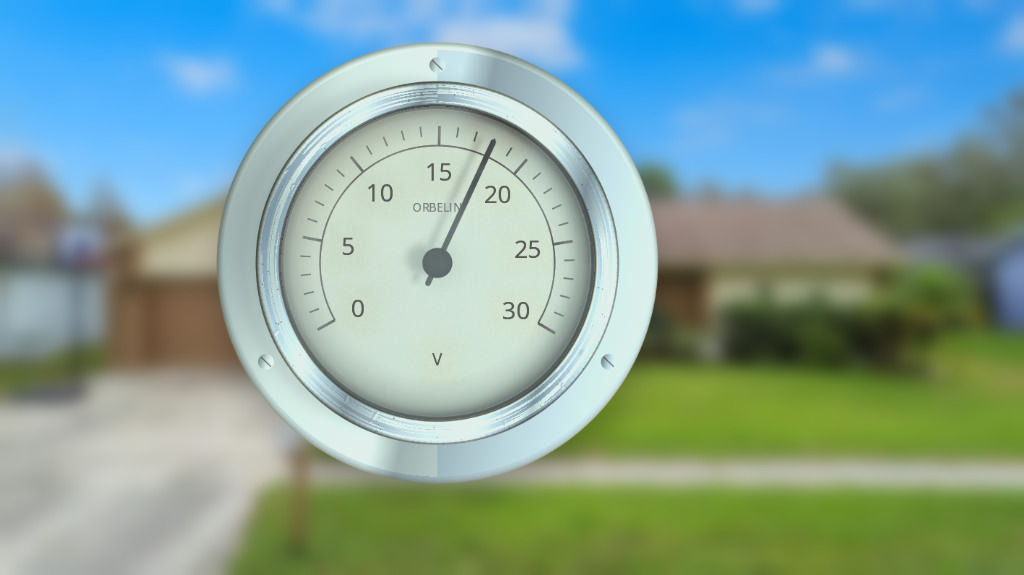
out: V 18
